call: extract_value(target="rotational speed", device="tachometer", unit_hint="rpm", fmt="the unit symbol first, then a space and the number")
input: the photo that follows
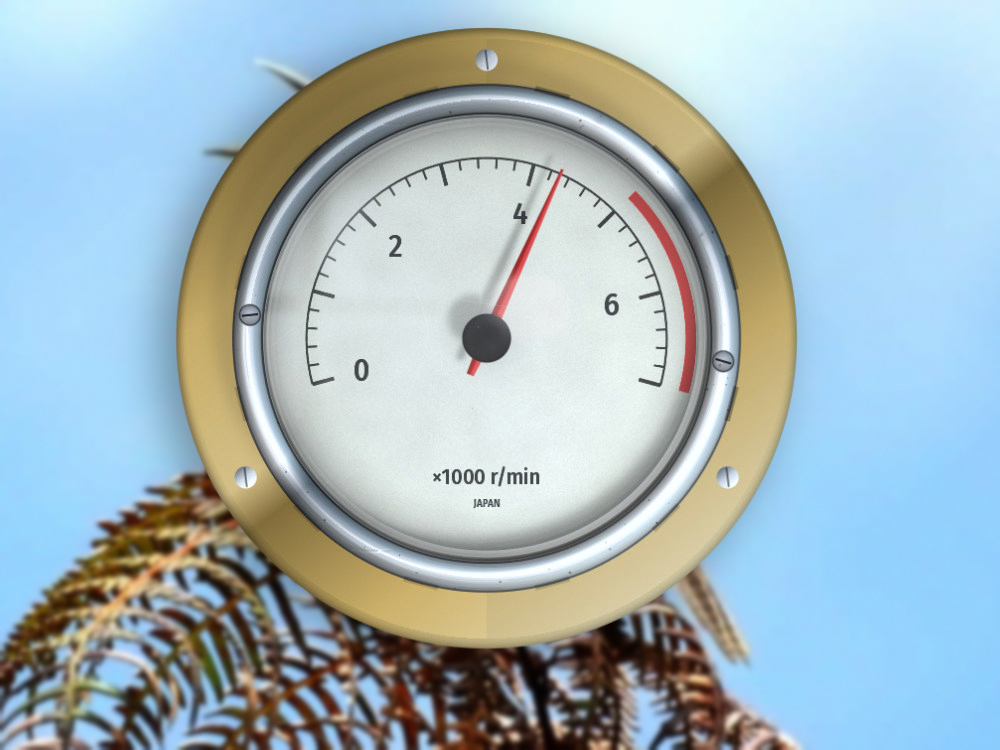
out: rpm 4300
